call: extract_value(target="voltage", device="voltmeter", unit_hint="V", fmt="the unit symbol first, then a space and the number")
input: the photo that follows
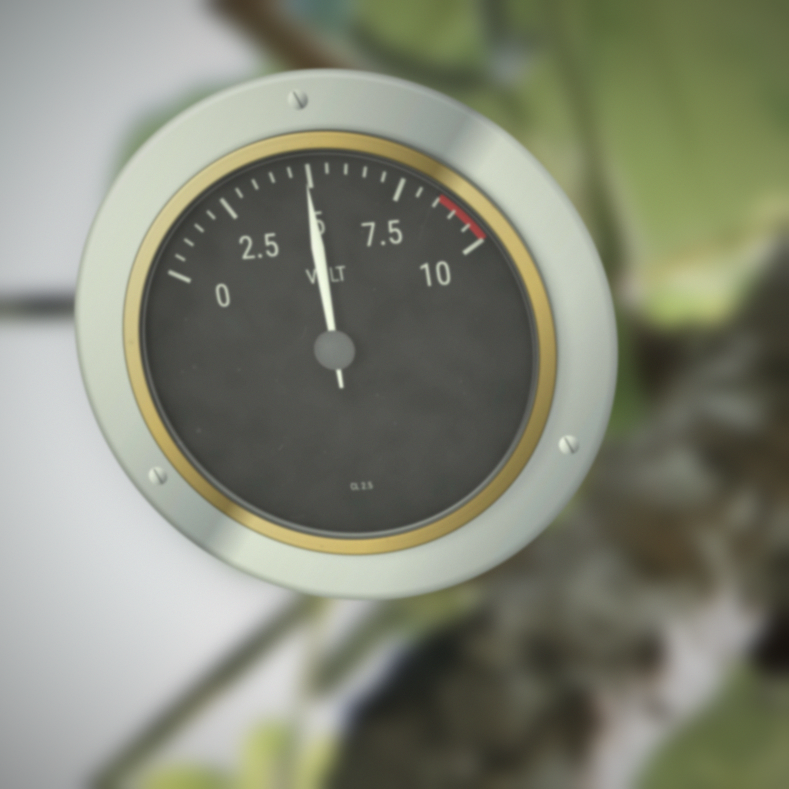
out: V 5
